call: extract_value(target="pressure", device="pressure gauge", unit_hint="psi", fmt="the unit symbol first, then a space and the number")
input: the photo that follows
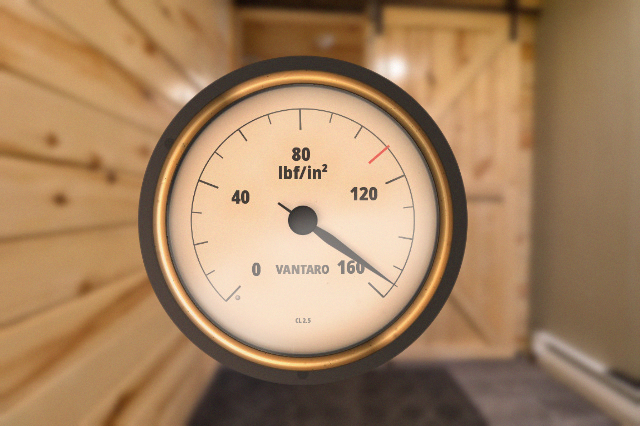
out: psi 155
